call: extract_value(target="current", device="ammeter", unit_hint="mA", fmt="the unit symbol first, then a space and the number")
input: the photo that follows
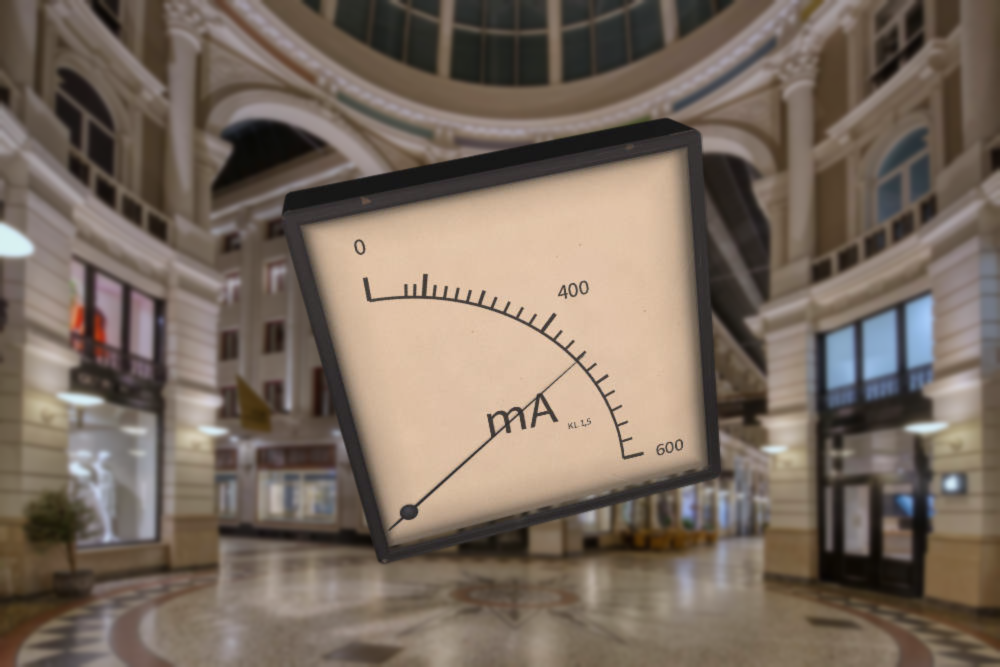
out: mA 460
